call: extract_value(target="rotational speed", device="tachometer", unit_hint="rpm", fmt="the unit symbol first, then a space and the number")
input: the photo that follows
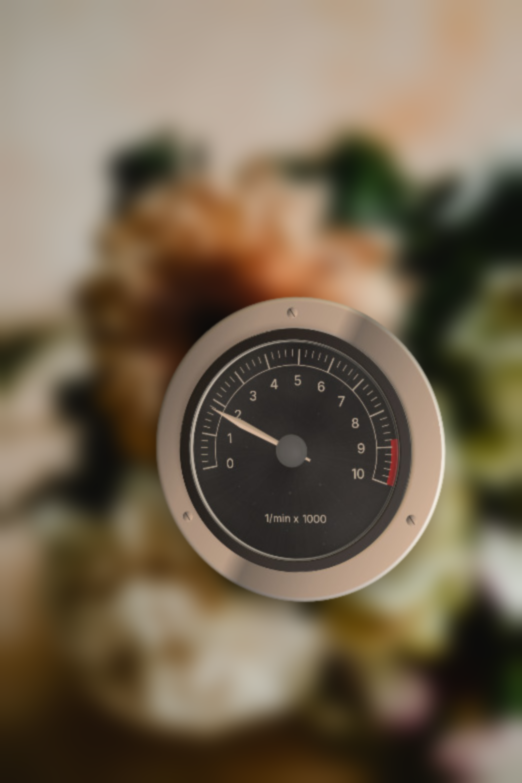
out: rpm 1800
